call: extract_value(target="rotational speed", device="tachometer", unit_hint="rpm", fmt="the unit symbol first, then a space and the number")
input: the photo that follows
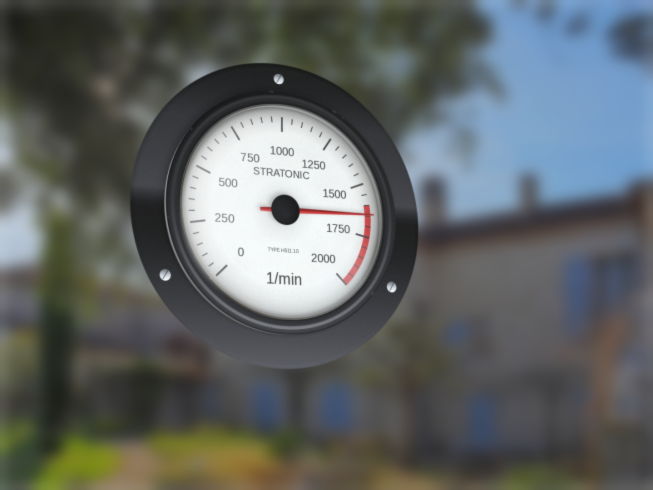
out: rpm 1650
